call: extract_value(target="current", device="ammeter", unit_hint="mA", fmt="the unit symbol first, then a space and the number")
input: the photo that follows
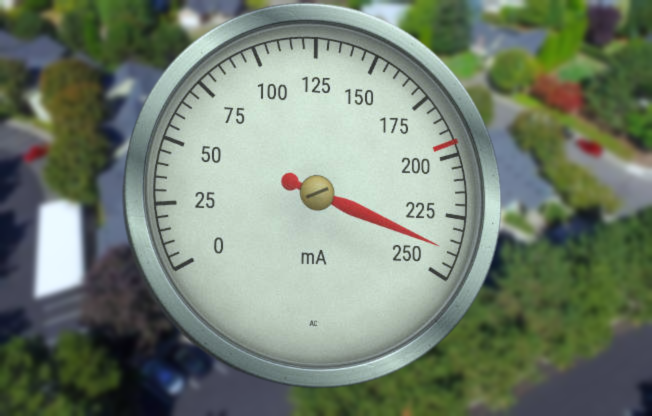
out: mA 240
